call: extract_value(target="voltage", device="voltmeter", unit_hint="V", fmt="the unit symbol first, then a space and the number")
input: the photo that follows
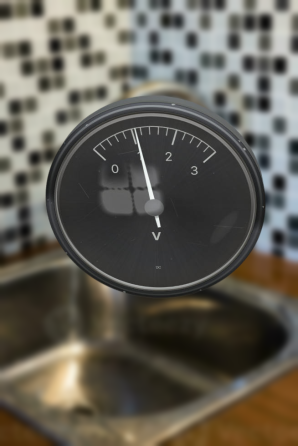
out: V 1.1
